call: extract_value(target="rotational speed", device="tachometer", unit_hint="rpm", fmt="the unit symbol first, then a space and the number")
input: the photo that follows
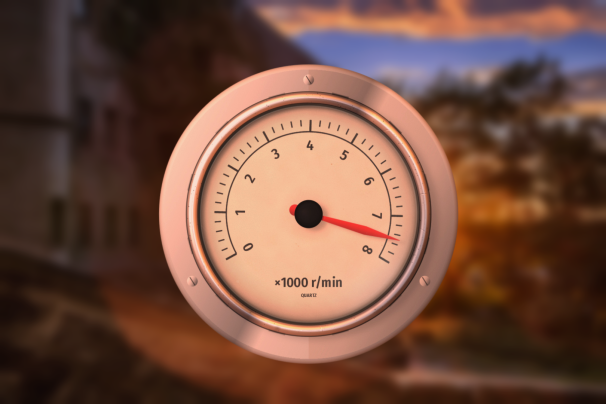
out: rpm 7500
